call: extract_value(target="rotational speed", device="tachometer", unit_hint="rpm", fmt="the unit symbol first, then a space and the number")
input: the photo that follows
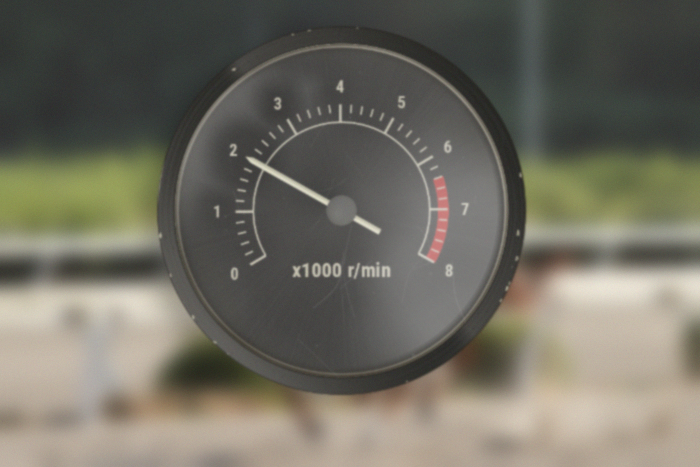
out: rpm 2000
